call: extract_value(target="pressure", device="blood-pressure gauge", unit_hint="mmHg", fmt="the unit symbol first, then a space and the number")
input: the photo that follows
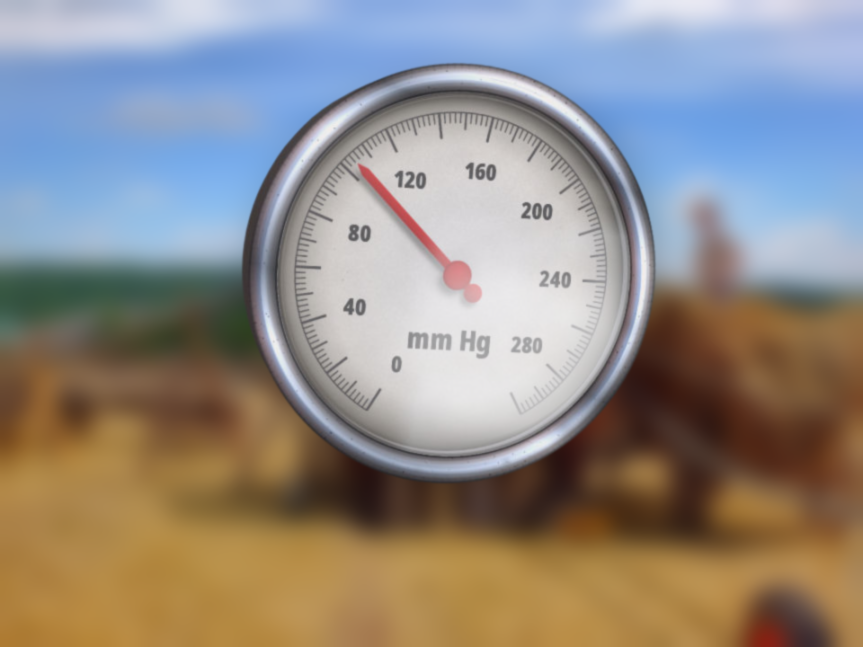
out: mmHg 104
